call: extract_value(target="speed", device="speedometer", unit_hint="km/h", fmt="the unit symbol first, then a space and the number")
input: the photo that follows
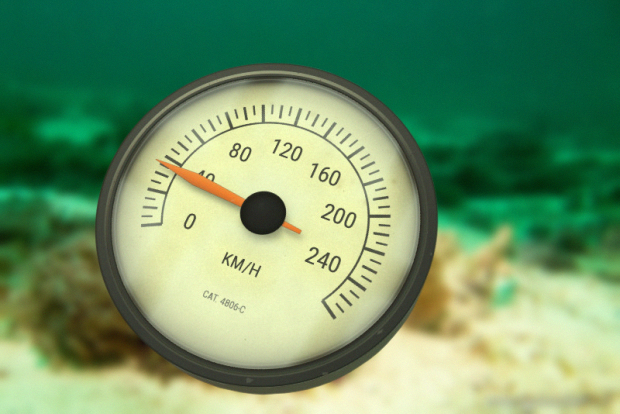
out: km/h 35
